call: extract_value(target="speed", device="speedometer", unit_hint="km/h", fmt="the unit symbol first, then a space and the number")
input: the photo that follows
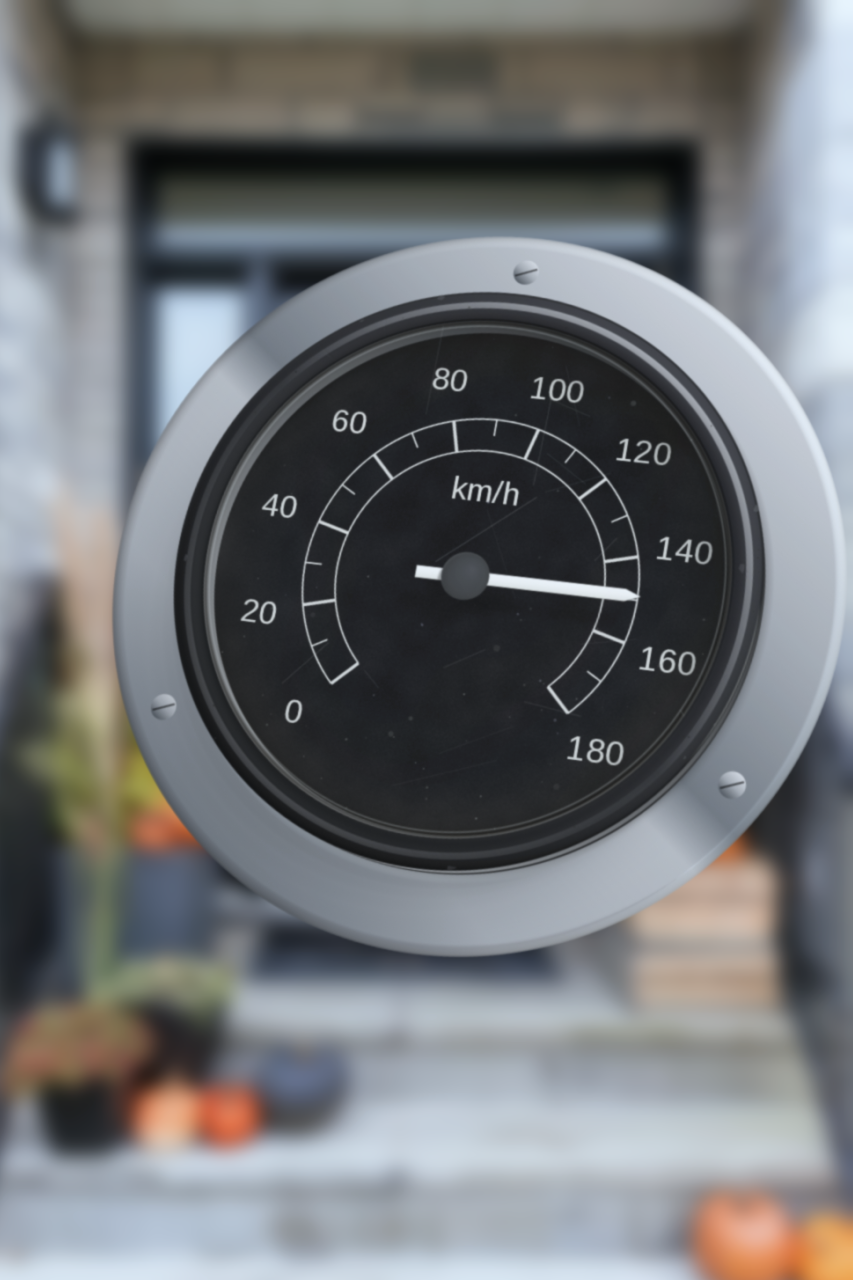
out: km/h 150
